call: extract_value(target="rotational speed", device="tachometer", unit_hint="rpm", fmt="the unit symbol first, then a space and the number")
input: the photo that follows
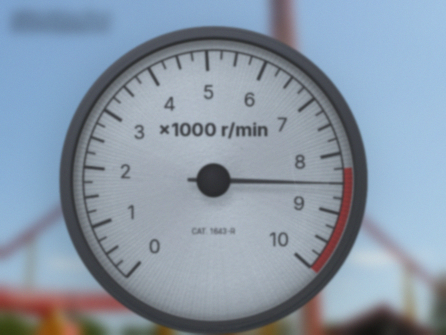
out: rpm 8500
